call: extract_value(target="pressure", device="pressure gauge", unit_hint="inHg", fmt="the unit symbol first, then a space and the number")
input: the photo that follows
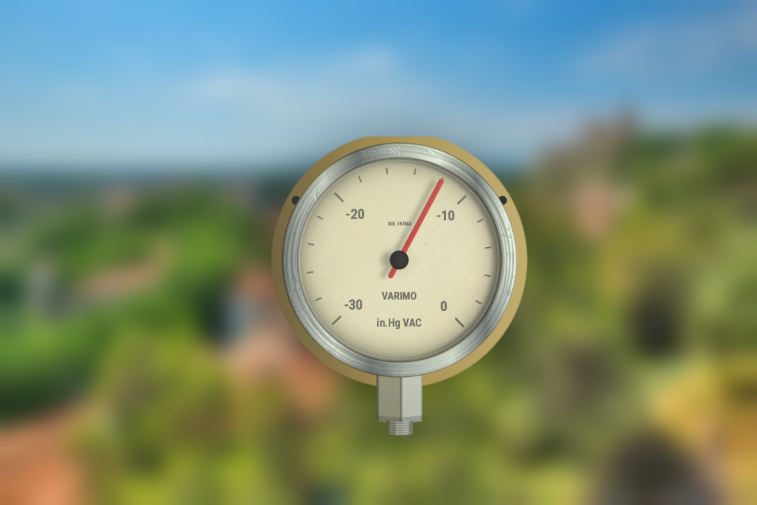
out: inHg -12
